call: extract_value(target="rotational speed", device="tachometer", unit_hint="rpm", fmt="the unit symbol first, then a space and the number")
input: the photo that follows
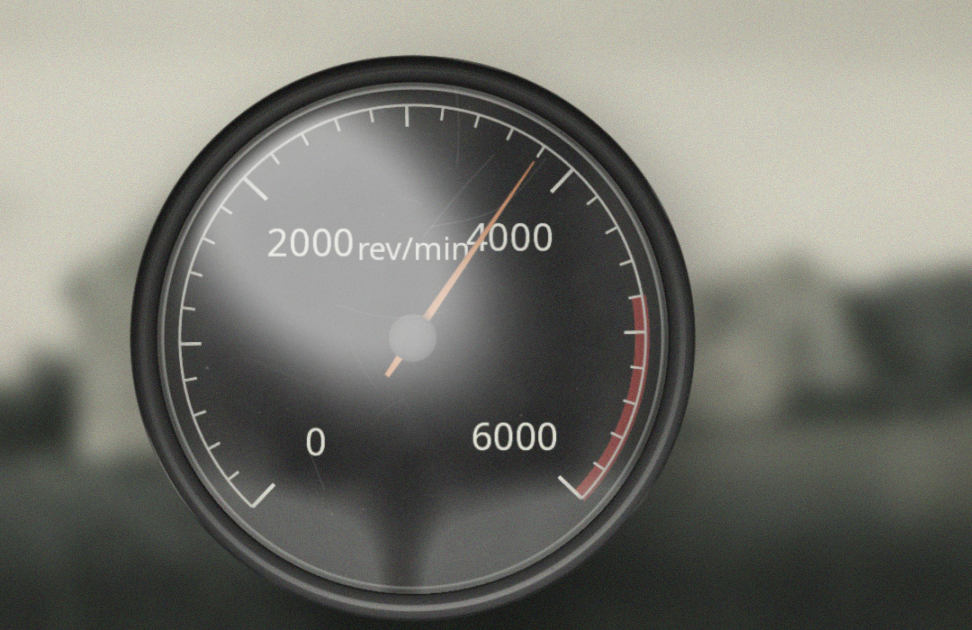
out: rpm 3800
